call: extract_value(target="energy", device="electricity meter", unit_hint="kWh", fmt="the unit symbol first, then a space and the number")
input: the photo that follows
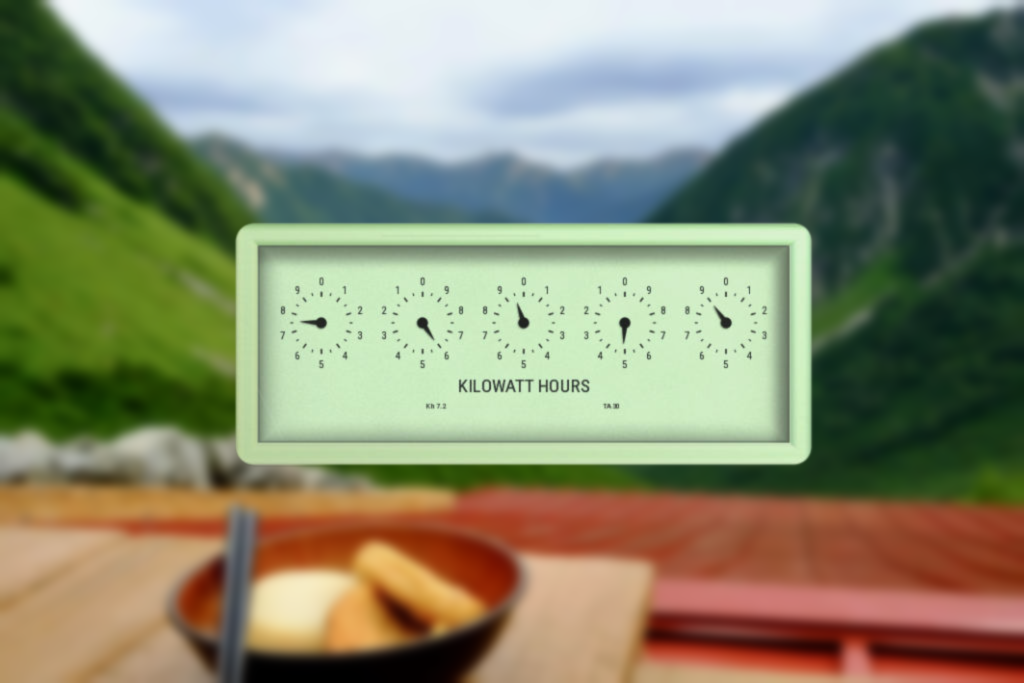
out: kWh 75949
